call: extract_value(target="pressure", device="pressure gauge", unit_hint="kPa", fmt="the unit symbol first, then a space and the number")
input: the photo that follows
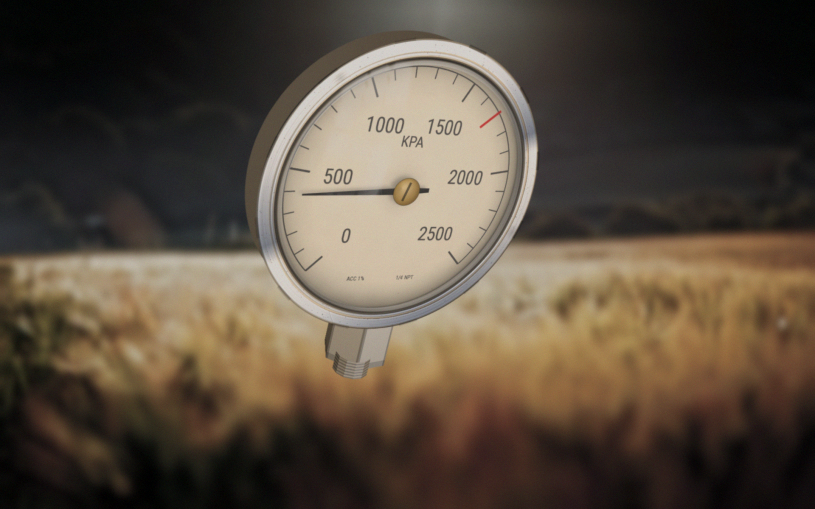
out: kPa 400
